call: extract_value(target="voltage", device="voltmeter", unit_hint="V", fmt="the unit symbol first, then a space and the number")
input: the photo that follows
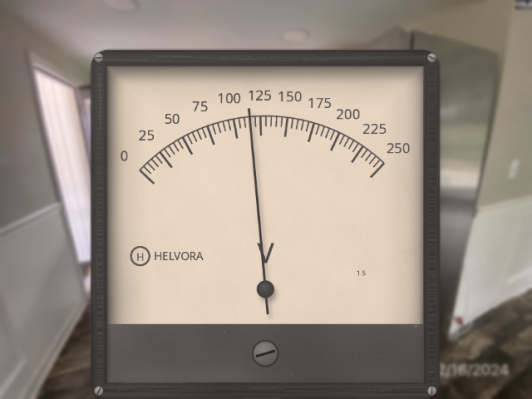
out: V 115
